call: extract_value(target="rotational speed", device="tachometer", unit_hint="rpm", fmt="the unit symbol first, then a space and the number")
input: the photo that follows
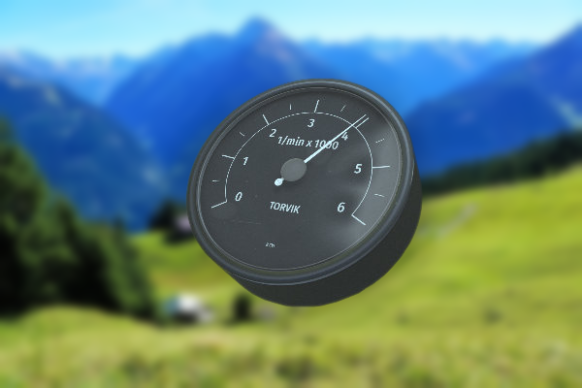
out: rpm 4000
